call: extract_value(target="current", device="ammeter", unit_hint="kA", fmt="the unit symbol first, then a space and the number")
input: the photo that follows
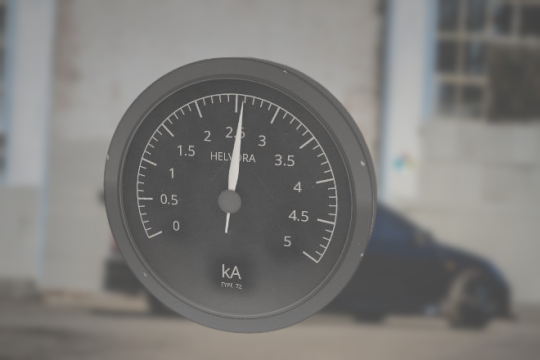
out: kA 2.6
